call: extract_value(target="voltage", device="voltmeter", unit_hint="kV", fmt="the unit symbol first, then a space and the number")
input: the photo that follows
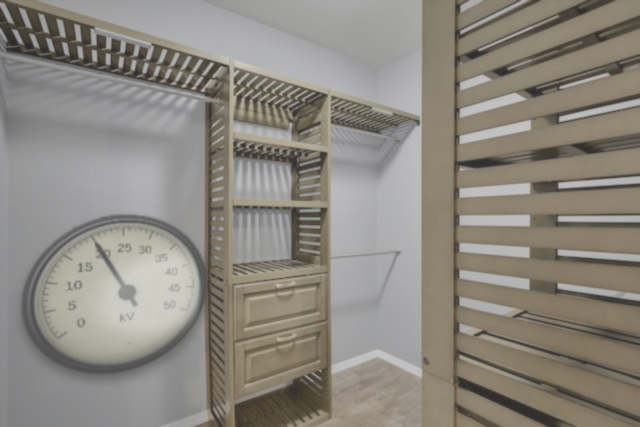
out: kV 20
